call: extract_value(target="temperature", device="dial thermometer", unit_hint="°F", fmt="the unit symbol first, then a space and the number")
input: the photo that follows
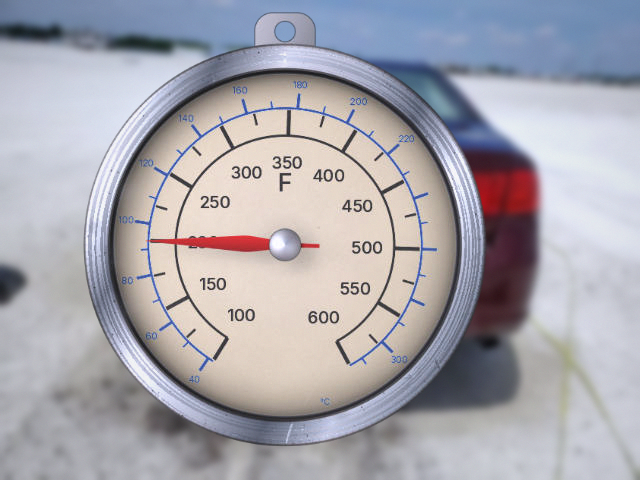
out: °F 200
